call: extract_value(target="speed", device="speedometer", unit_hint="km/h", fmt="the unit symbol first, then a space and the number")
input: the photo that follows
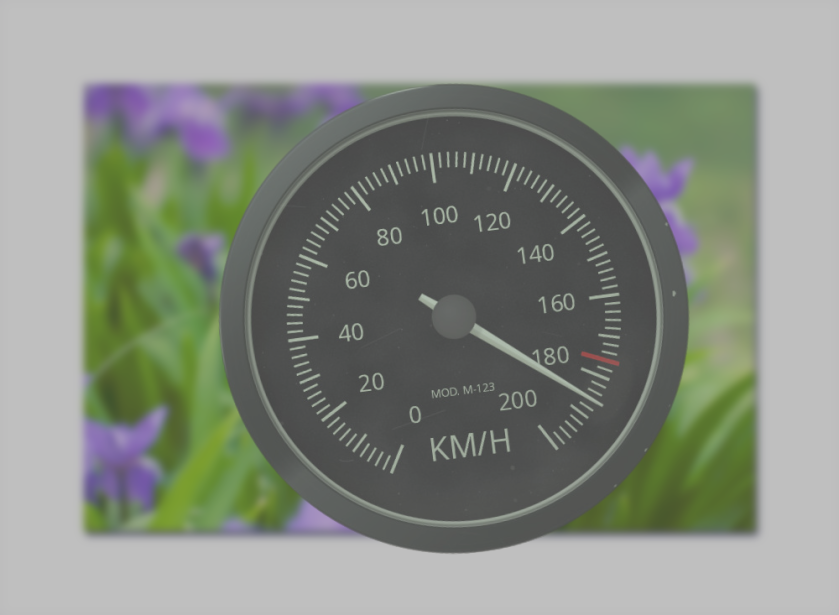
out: km/h 186
